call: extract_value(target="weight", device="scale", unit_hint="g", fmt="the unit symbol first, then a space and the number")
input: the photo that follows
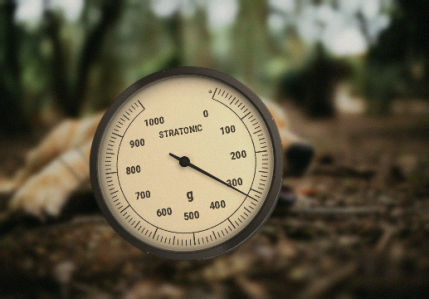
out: g 320
